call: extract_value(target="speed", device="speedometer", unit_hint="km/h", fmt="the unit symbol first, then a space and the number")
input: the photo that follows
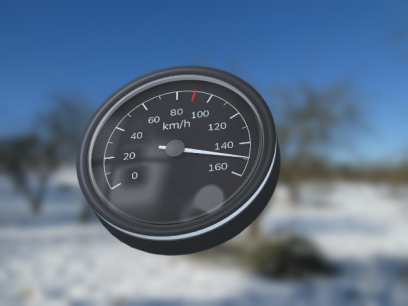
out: km/h 150
